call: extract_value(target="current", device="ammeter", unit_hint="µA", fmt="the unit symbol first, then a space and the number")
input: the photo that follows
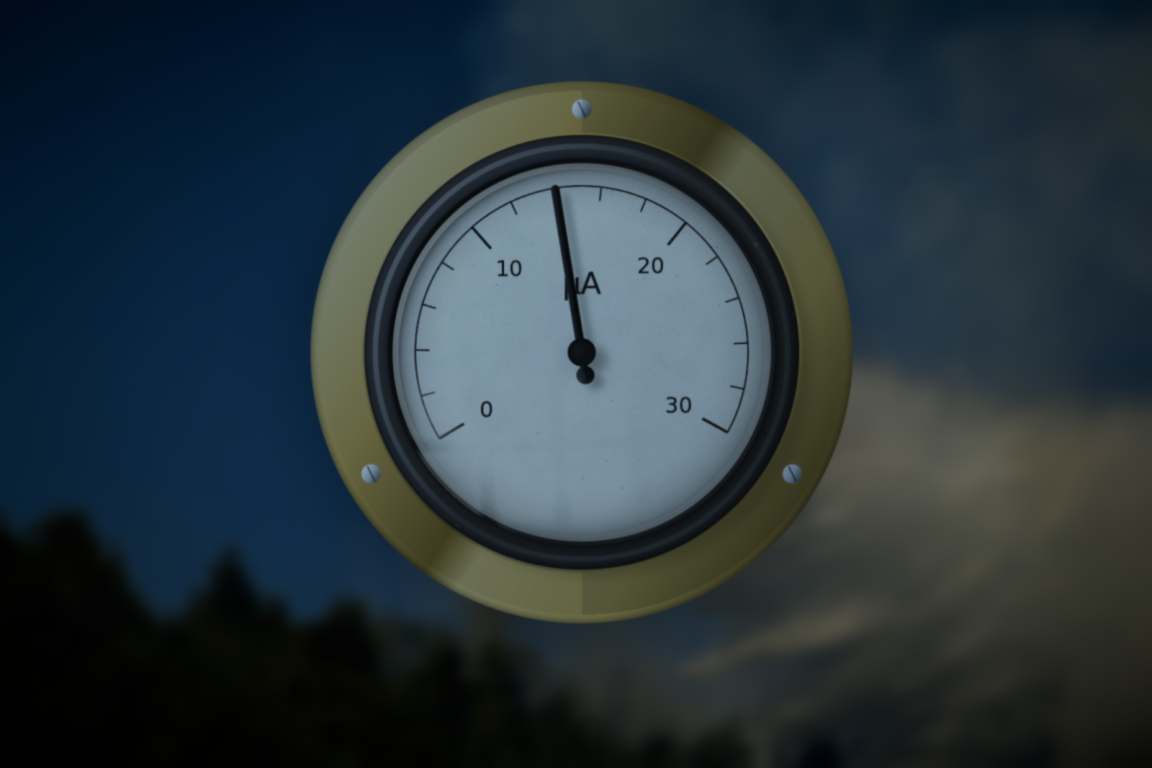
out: µA 14
